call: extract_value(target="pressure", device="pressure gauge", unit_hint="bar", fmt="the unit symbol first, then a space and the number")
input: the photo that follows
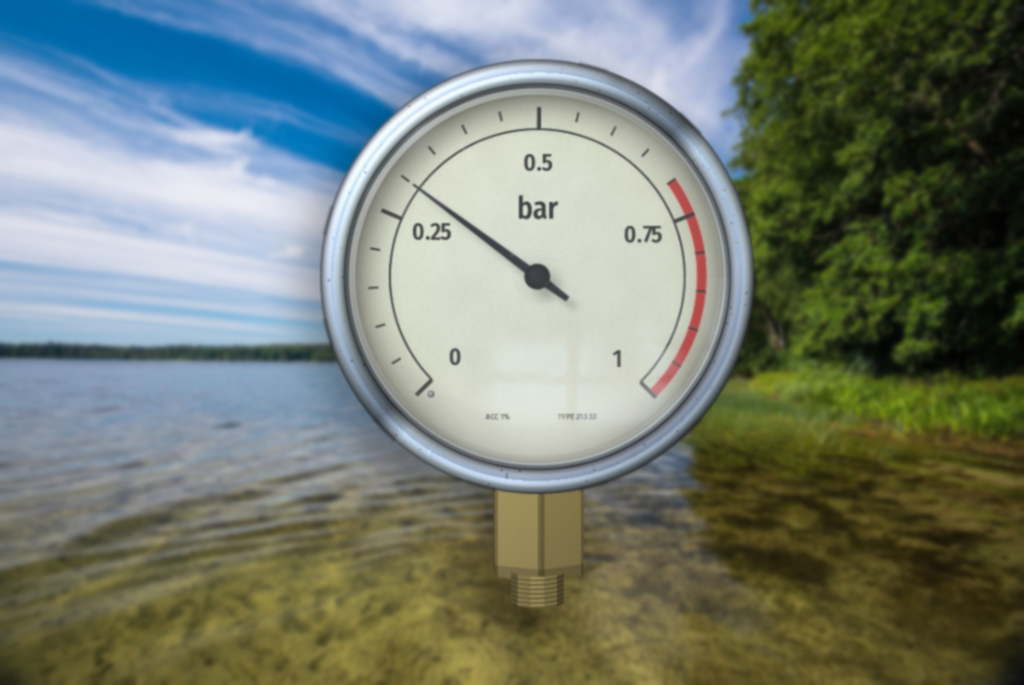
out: bar 0.3
